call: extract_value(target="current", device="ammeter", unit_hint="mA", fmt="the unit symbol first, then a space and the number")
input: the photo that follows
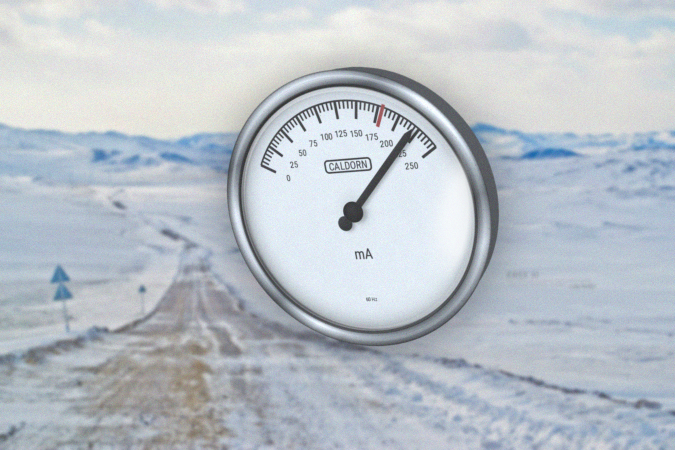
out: mA 220
